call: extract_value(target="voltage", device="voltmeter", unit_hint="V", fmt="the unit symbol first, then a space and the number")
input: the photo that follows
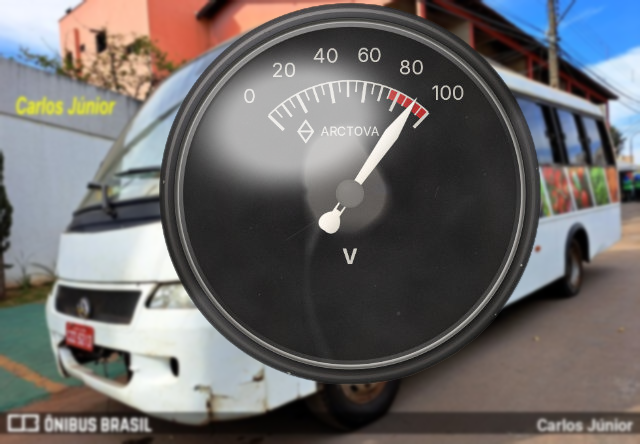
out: V 90
